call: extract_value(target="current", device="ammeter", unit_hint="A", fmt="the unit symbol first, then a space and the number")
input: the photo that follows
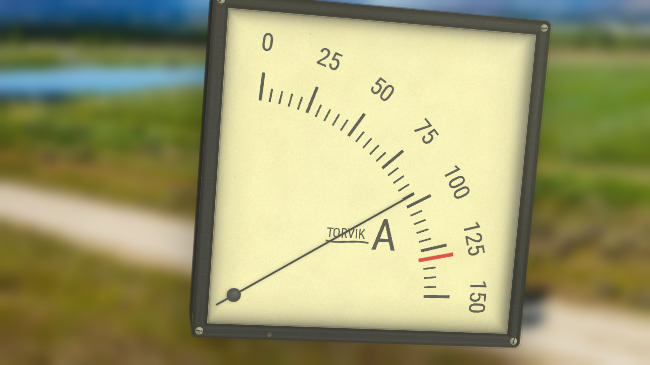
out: A 95
